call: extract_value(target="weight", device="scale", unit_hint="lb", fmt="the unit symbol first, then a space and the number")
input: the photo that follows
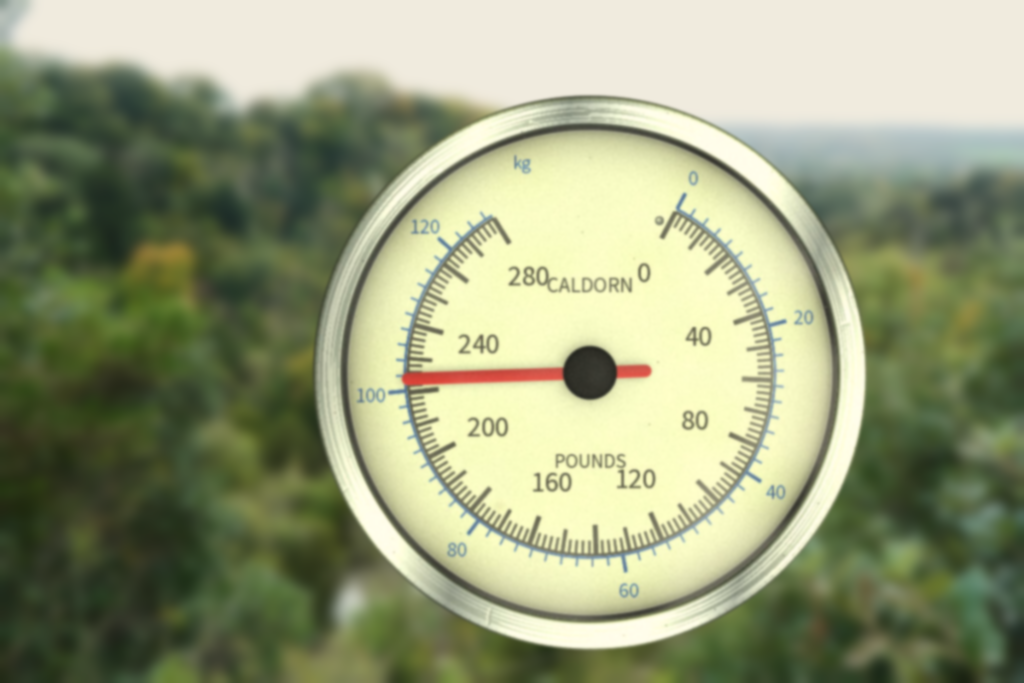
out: lb 224
